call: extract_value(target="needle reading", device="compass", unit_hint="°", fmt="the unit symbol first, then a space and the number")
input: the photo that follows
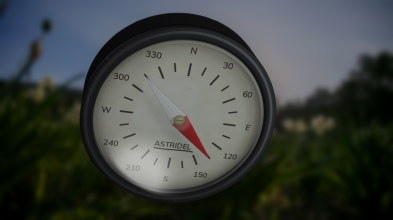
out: ° 135
